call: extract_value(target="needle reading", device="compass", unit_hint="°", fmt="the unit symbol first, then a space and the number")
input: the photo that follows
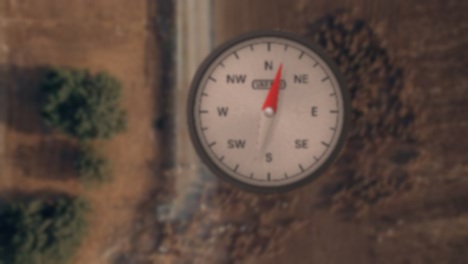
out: ° 15
